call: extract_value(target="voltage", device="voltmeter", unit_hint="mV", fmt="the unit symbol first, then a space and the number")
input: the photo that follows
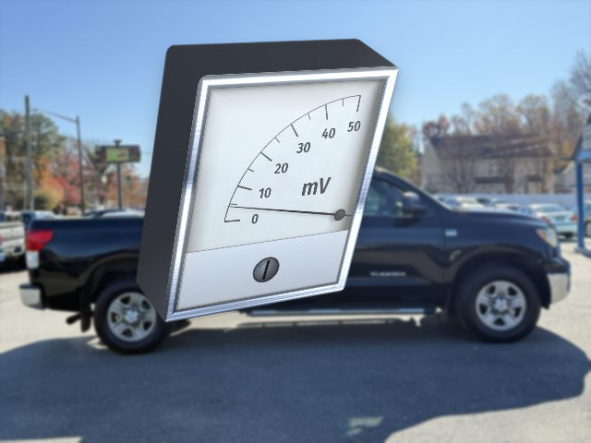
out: mV 5
